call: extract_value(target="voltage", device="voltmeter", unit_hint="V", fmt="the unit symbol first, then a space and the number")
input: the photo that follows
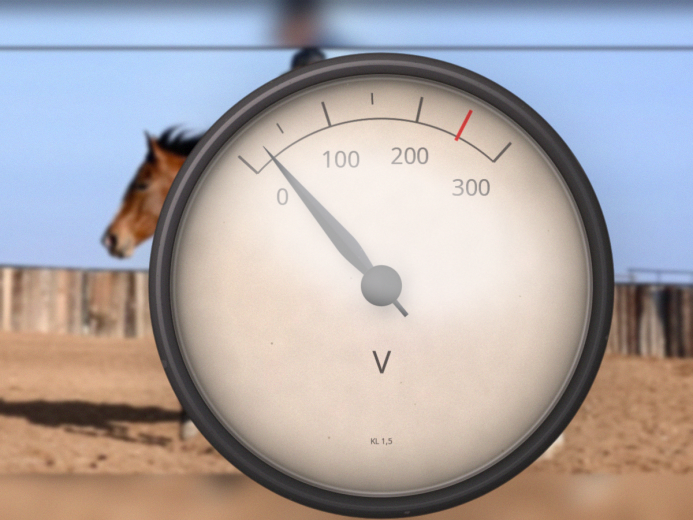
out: V 25
